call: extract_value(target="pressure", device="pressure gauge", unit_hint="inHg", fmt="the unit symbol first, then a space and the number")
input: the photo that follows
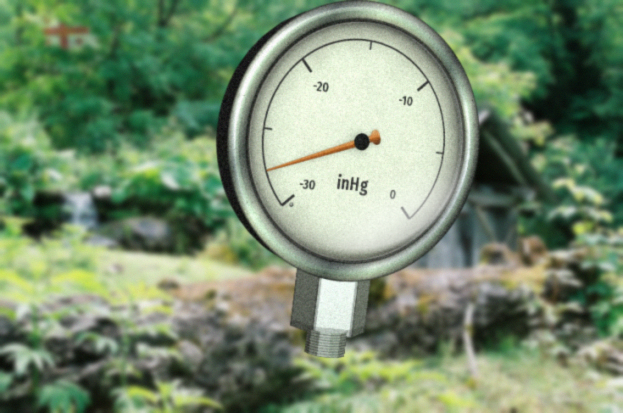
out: inHg -27.5
